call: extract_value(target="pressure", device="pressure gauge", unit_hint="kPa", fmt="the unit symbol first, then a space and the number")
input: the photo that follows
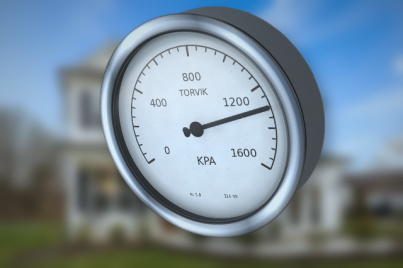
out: kPa 1300
